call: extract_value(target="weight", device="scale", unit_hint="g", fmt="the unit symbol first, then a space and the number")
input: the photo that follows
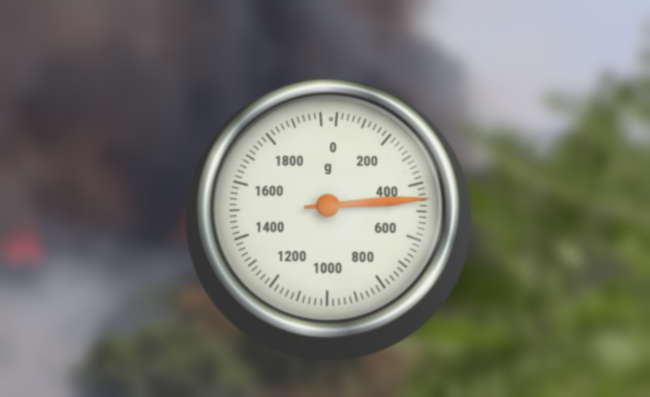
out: g 460
